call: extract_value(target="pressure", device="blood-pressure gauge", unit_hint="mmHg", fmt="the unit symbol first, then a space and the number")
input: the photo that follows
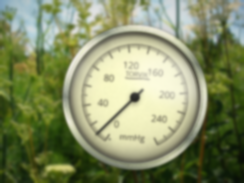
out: mmHg 10
